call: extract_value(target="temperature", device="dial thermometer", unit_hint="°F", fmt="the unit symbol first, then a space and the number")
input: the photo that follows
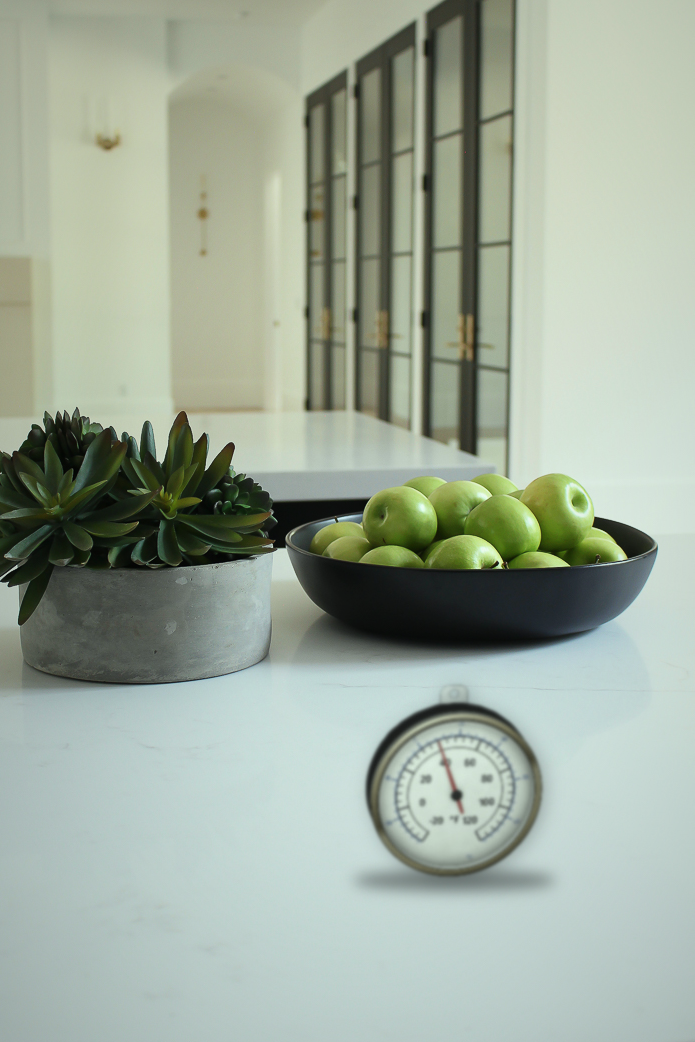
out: °F 40
